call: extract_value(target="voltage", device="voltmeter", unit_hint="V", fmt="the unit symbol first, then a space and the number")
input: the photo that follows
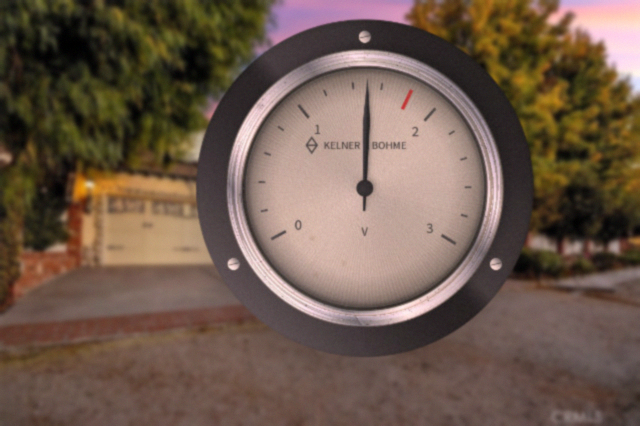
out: V 1.5
